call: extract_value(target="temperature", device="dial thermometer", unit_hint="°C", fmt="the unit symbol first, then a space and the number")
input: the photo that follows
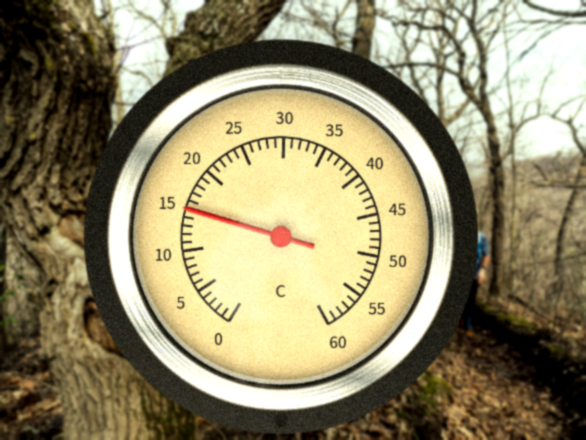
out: °C 15
